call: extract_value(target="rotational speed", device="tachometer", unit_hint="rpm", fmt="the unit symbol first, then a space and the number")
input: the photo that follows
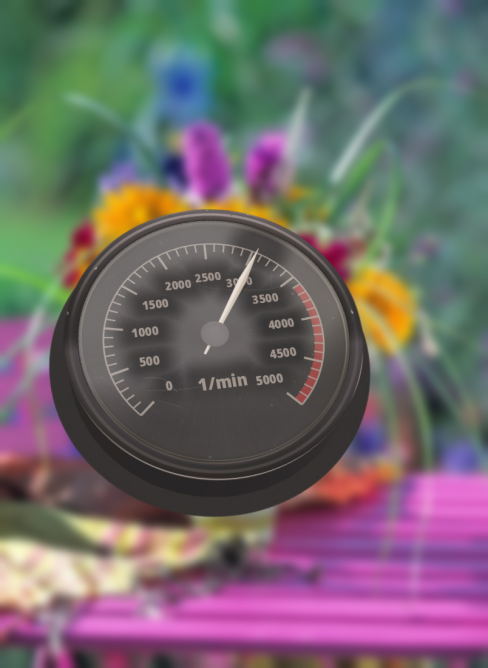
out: rpm 3050
